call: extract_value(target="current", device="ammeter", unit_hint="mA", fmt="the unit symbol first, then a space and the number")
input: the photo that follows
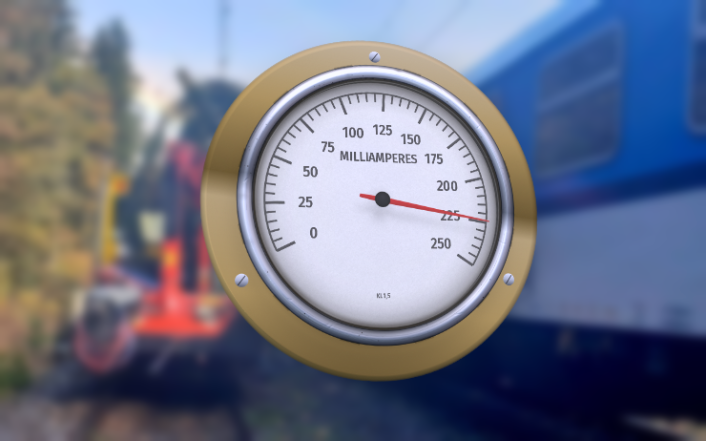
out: mA 225
